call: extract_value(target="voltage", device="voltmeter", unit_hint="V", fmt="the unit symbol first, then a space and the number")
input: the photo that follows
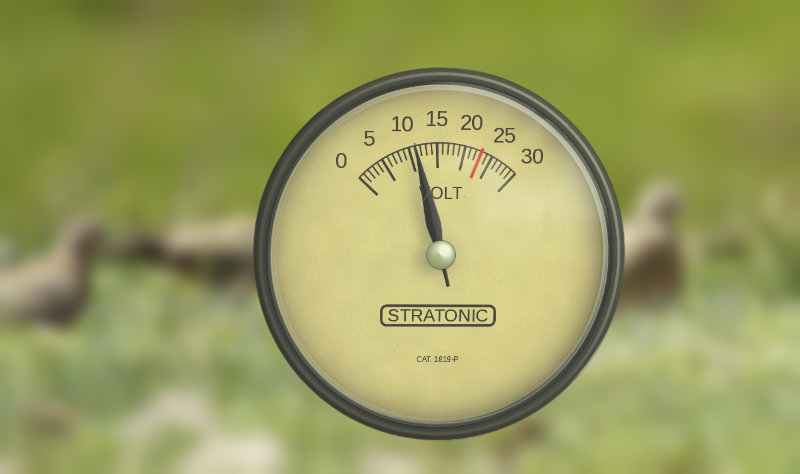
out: V 11
